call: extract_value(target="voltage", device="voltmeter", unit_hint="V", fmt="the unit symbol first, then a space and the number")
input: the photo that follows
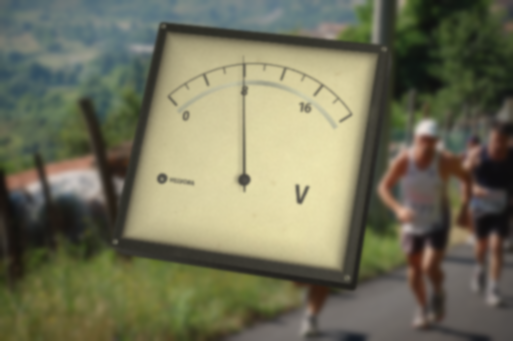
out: V 8
